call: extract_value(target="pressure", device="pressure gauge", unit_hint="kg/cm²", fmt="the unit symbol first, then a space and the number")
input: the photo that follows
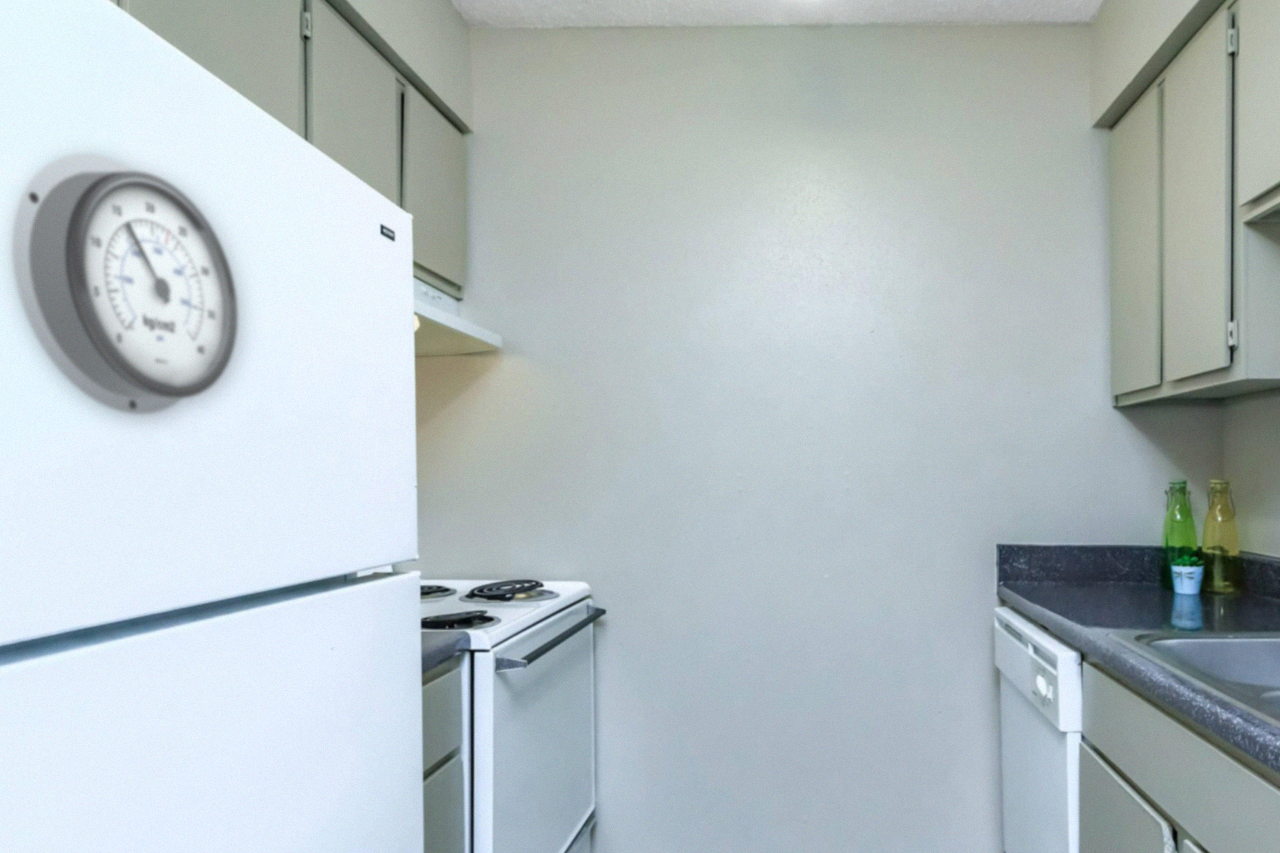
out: kg/cm² 15
